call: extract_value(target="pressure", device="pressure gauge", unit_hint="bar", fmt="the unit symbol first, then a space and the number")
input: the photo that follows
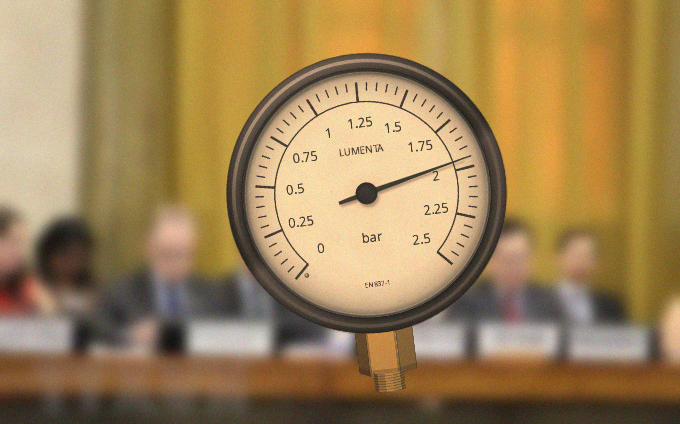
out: bar 1.95
